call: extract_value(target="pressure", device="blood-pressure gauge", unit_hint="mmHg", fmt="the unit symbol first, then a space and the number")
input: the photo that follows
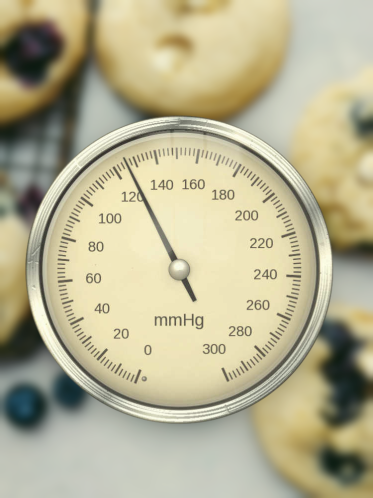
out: mmHg 126
